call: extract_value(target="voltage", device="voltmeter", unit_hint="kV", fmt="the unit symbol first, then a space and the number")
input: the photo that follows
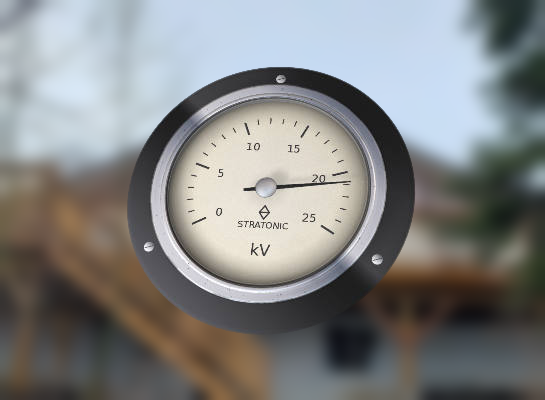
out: kV 21
